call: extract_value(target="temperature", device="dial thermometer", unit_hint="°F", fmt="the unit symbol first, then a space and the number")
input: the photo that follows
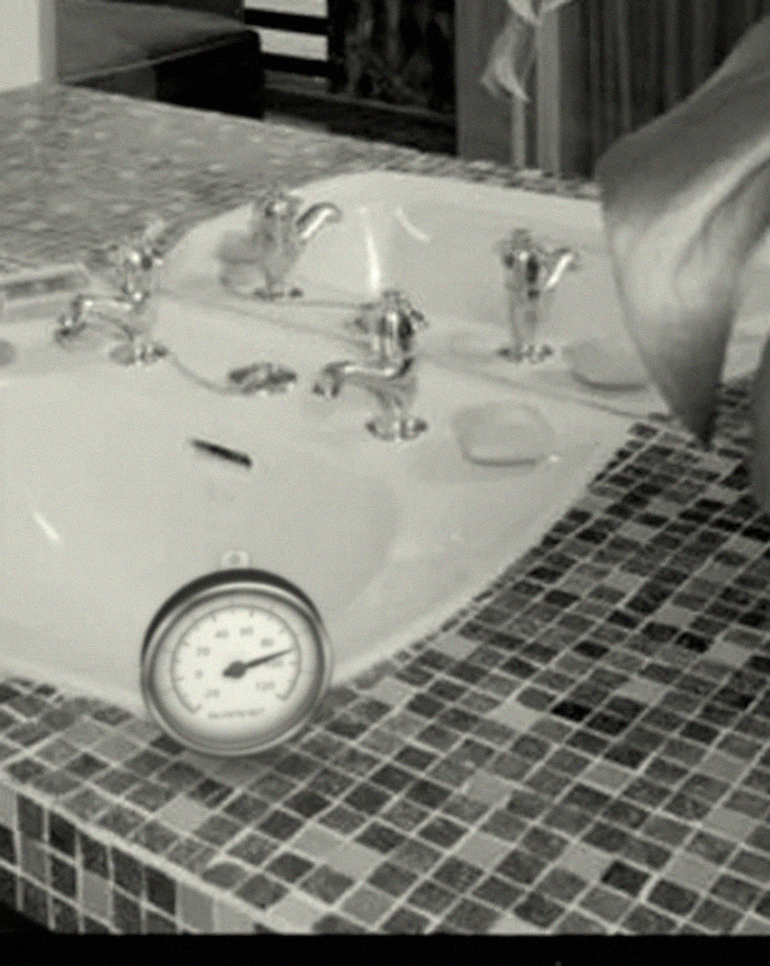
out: °F 90
